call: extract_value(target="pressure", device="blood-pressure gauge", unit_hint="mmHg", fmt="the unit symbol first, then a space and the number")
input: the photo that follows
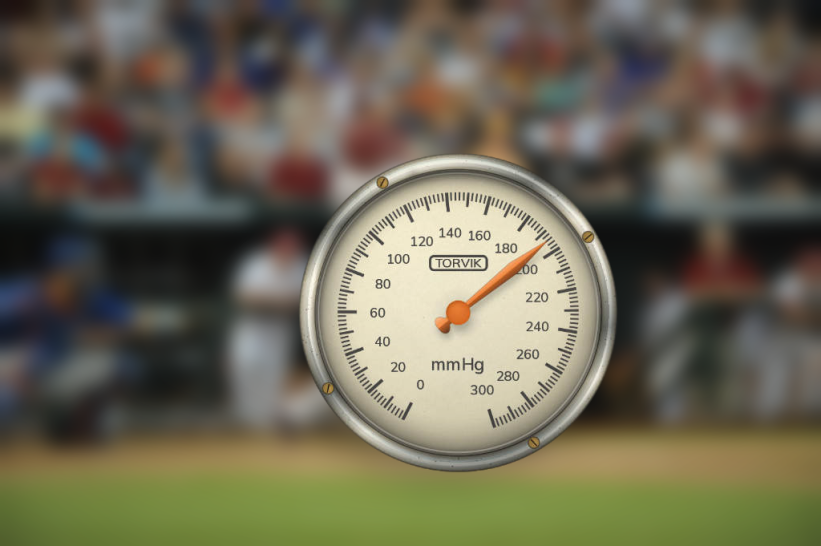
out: mmHg 194
